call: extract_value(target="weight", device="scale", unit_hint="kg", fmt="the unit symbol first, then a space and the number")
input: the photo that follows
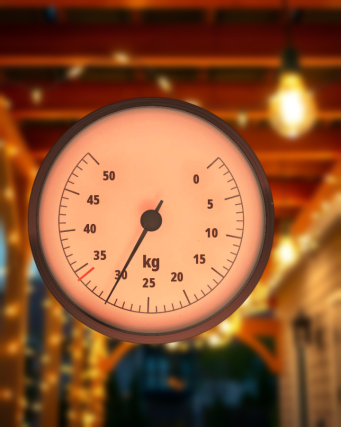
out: kg 30
